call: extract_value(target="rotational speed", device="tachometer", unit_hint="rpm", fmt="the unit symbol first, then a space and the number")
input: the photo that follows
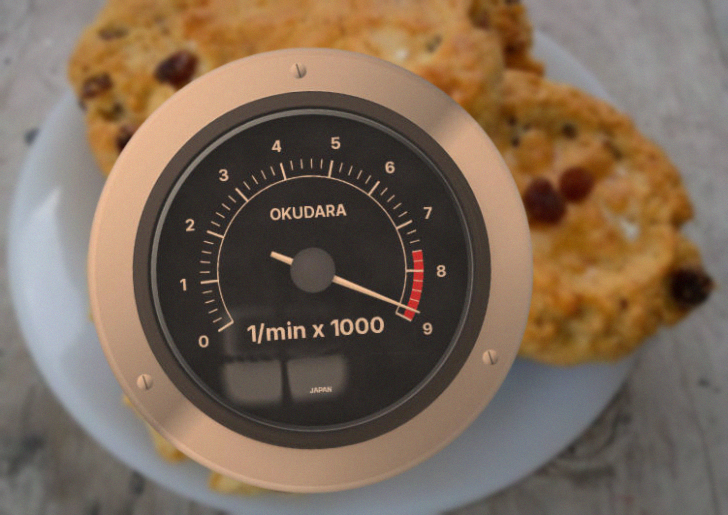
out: rpm 8800
